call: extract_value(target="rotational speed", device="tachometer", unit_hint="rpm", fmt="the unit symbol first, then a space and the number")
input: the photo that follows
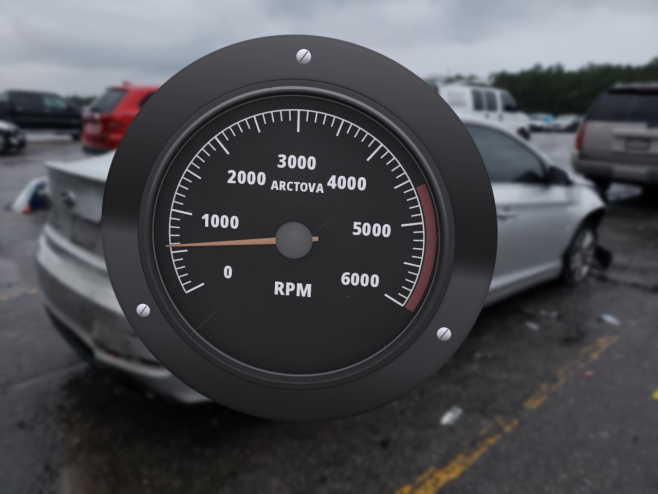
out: rpm 600
